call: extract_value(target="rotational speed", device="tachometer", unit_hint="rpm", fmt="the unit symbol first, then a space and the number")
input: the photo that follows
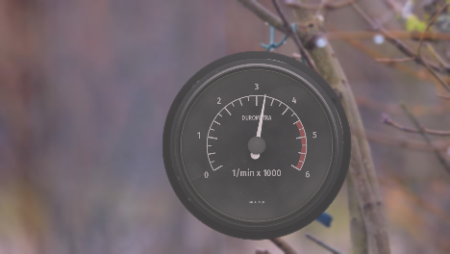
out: rpm 3250
